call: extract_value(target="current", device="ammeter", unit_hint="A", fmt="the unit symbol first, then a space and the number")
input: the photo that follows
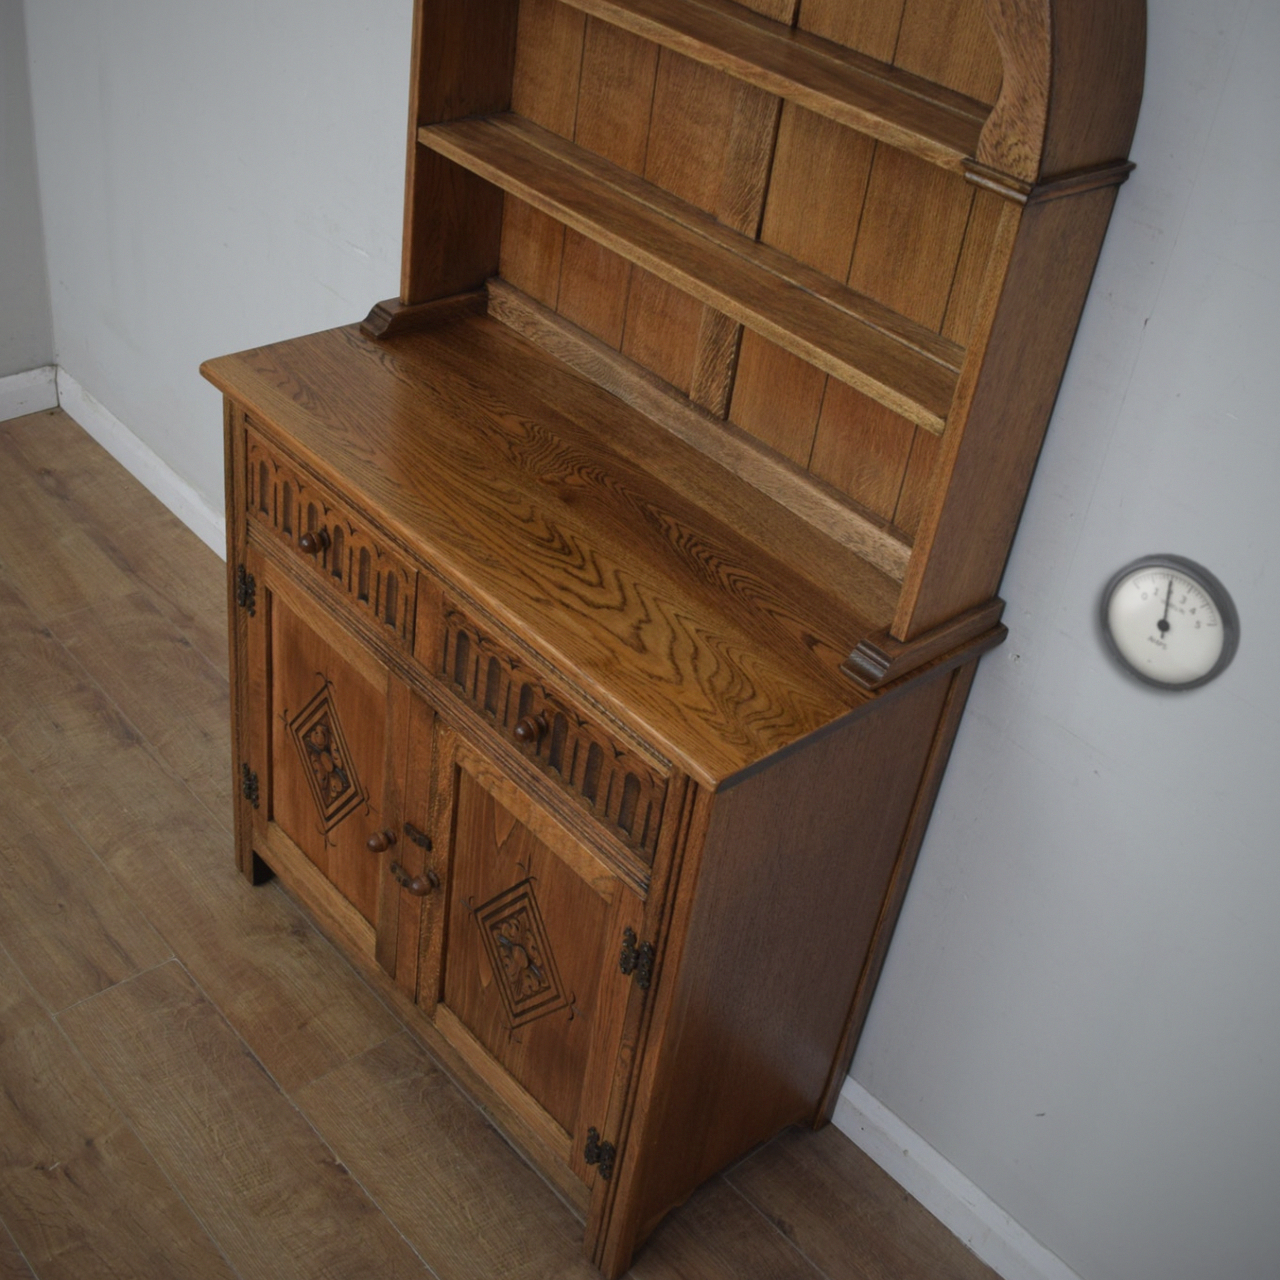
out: A 2
